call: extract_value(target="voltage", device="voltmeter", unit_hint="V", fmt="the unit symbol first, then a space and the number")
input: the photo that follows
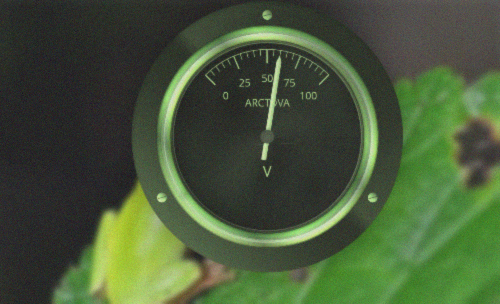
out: V 60
